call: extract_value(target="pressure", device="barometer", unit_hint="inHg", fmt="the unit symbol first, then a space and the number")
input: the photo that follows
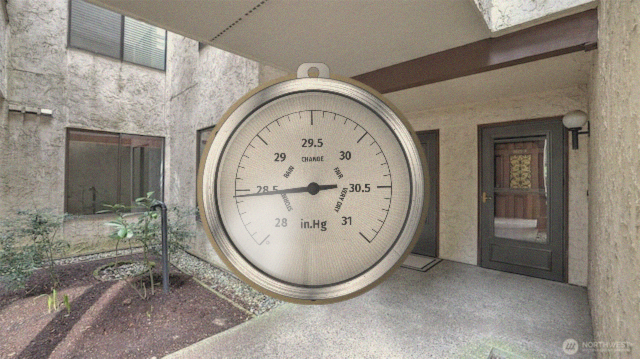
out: inHg 28.45
